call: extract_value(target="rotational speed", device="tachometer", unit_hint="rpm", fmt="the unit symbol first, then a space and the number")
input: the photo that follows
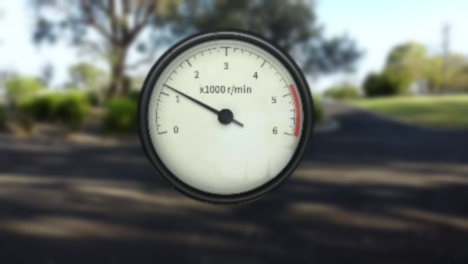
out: rpm 1200
